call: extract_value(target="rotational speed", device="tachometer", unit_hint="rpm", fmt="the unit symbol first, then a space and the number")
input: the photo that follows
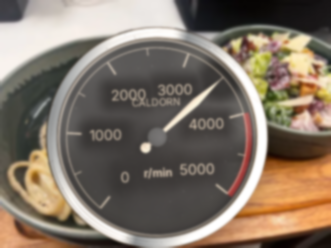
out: rpm 3500
